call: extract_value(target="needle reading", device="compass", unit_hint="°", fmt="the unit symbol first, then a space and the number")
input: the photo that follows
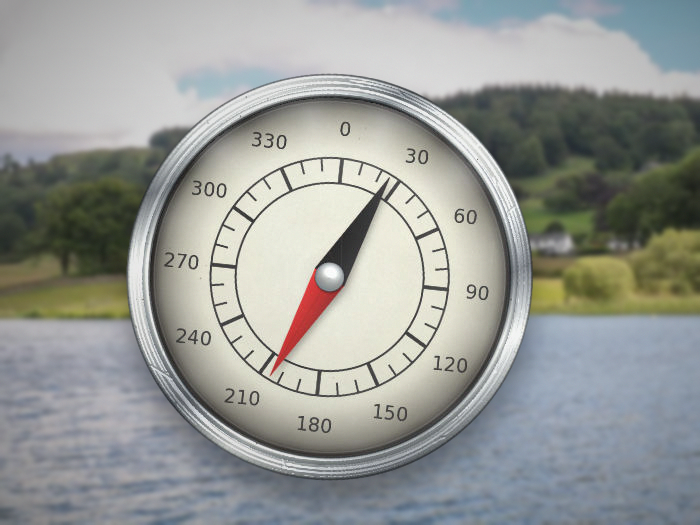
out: ° 205
